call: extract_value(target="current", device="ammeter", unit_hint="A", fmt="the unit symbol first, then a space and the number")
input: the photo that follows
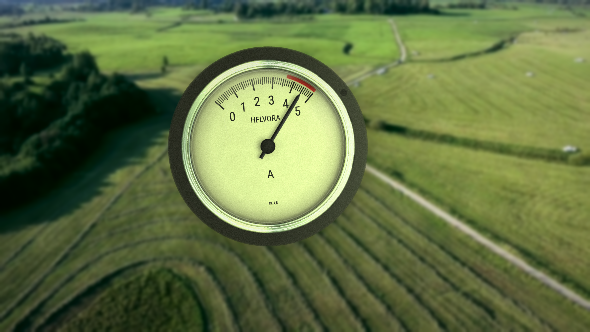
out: A 4.5
